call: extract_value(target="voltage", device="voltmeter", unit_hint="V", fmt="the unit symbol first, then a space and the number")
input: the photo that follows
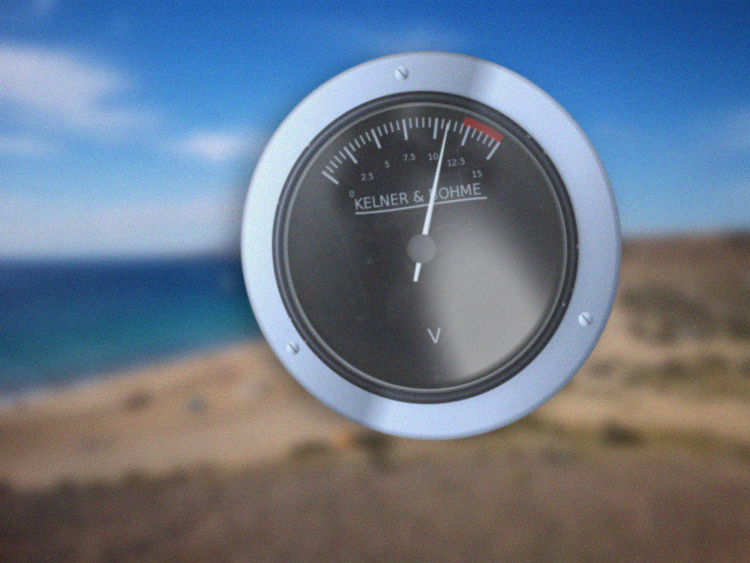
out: V 11
